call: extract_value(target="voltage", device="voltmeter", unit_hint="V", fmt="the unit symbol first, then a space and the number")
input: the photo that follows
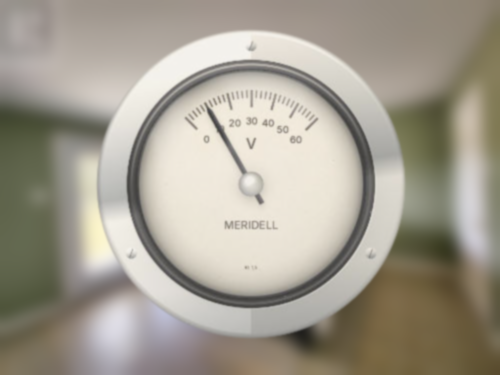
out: V 10
